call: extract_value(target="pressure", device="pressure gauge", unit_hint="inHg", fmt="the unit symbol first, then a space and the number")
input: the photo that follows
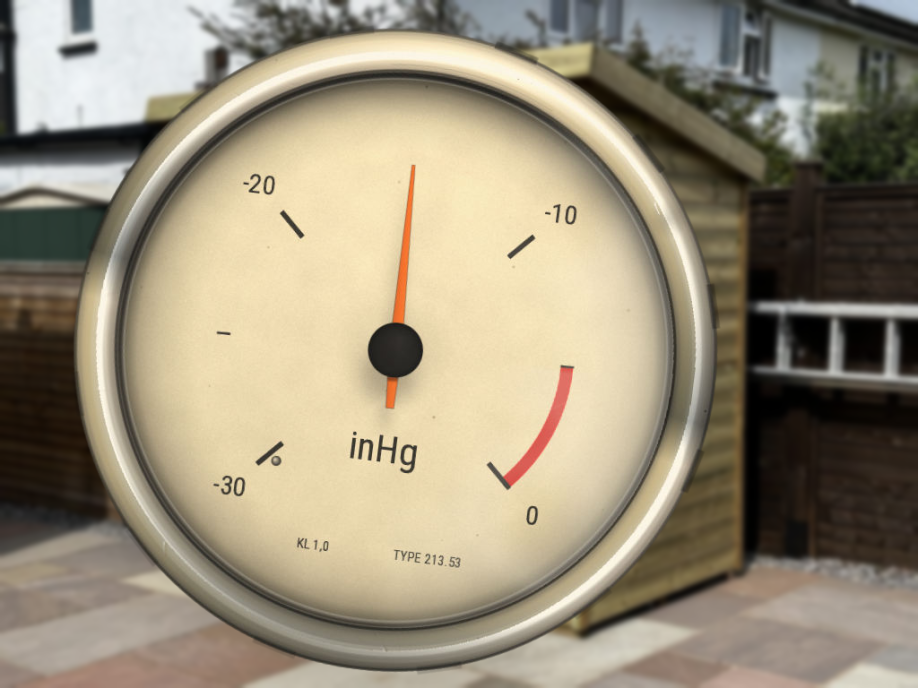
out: inHg -15
